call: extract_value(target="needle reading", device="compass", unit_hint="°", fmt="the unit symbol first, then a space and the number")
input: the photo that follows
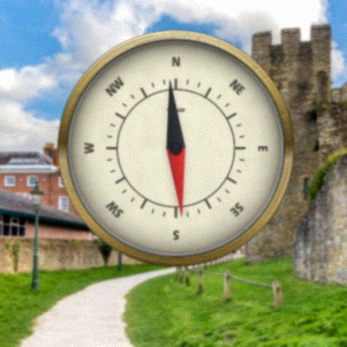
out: ° 175
